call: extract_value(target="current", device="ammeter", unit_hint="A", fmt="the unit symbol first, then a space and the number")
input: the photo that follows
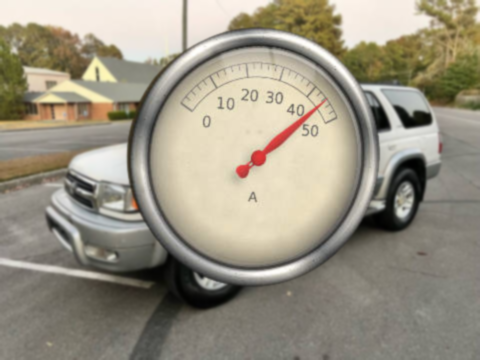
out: A 44
